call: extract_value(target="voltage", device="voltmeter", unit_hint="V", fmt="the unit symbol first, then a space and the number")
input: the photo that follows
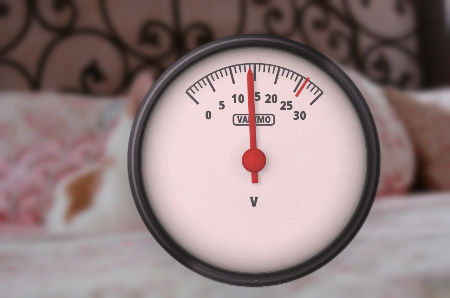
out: V 14
